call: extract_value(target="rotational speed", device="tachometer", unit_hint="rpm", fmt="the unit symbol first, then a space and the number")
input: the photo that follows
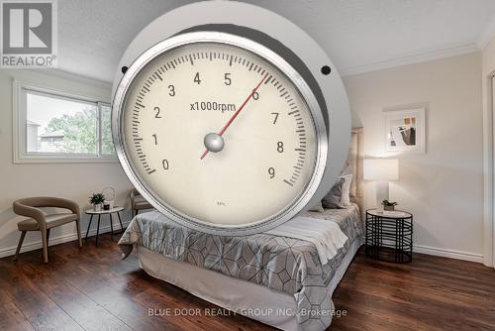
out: rpm 5900
